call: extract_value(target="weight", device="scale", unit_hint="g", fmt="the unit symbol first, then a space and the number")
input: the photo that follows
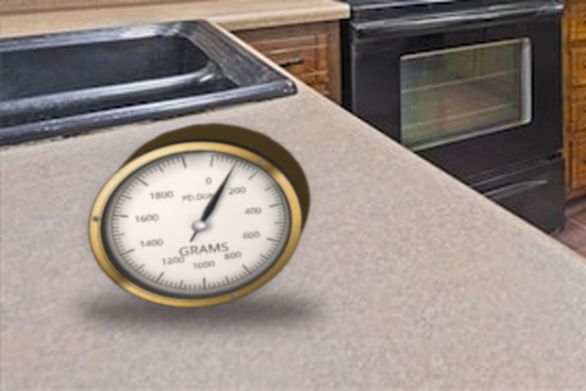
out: g 100
